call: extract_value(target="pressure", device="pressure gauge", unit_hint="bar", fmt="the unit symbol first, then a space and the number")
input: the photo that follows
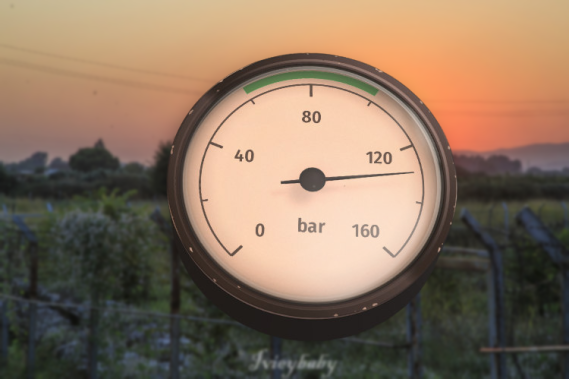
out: bar 130
